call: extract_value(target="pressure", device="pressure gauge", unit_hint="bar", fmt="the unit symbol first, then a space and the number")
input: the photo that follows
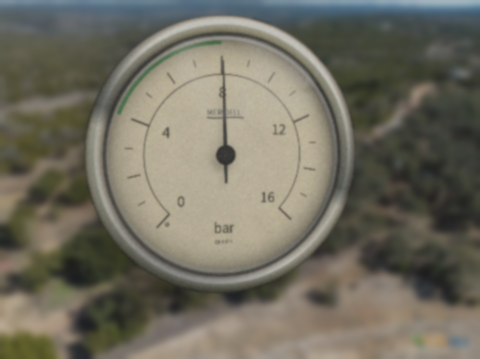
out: bar 8
